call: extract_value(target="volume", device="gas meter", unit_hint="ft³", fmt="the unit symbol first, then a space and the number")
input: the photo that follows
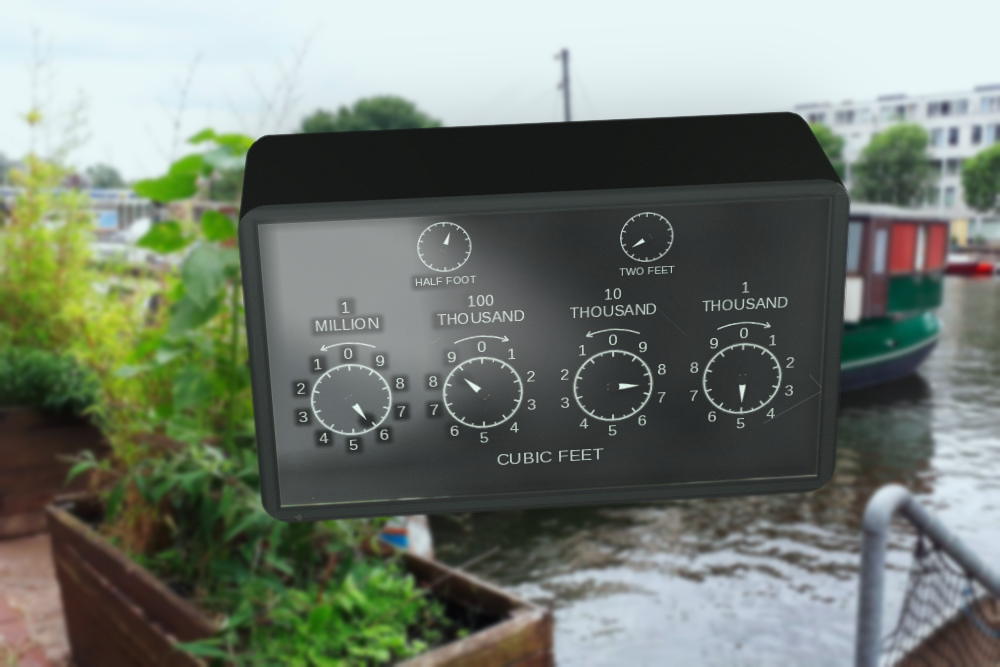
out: ft³ 587500
